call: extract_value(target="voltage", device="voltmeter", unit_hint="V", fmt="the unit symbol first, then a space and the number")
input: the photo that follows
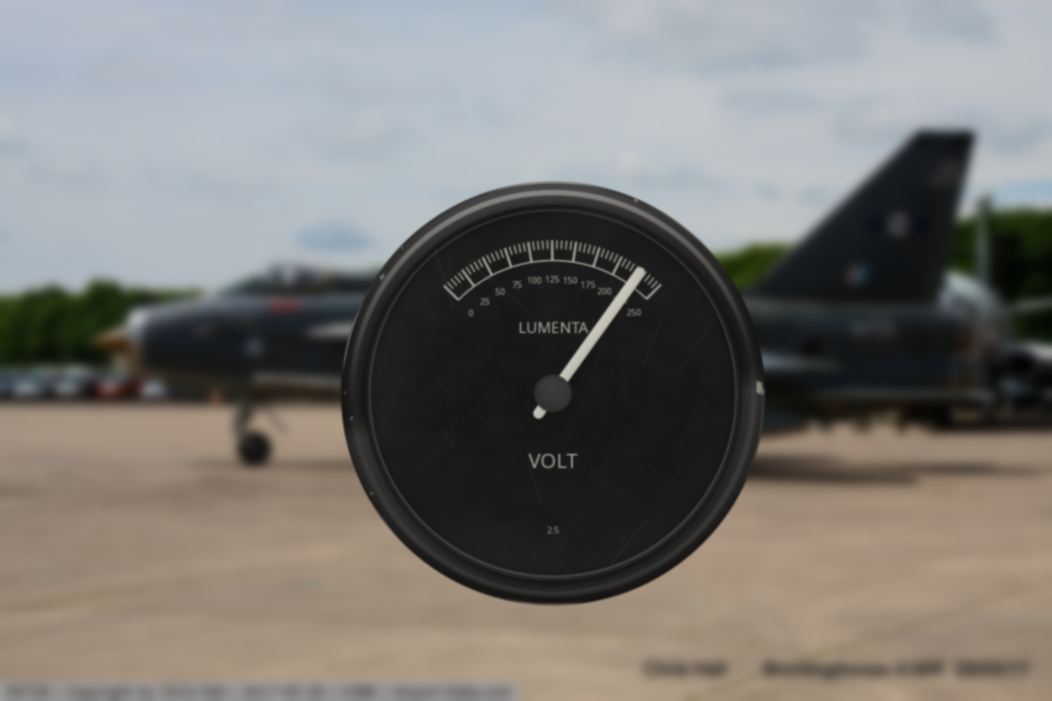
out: V 225
